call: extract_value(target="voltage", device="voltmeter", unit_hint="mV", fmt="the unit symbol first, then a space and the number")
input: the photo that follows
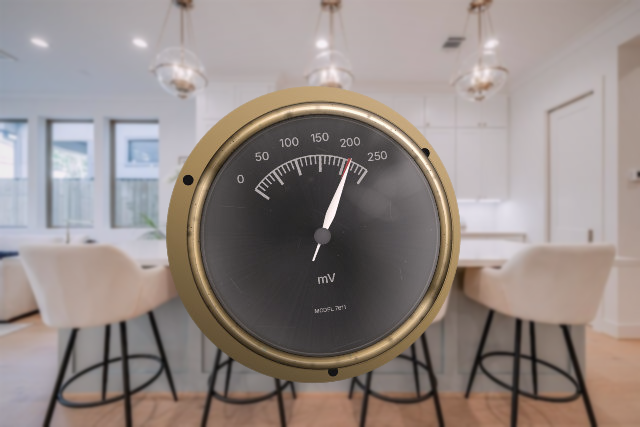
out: mV 210
